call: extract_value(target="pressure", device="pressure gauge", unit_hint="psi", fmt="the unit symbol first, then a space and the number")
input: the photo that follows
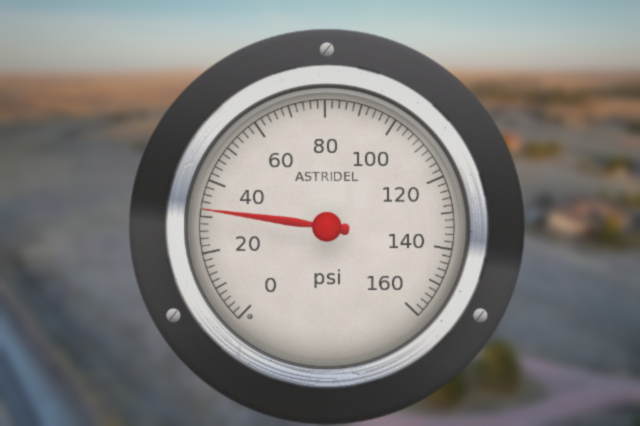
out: psi 32
